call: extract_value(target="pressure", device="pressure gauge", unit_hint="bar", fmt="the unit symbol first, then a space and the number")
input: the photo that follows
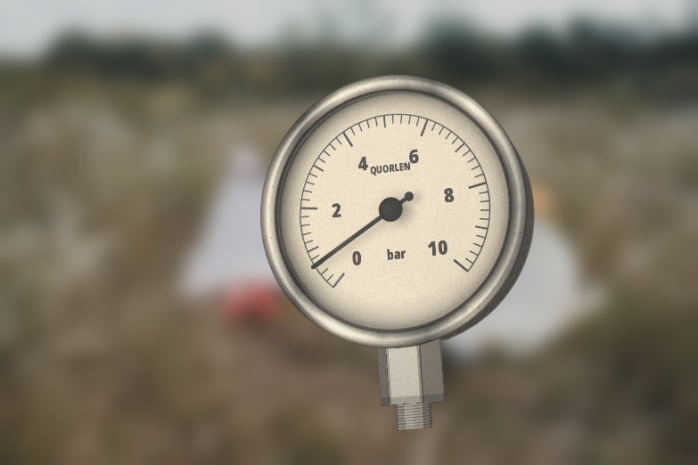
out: bar 0.6
